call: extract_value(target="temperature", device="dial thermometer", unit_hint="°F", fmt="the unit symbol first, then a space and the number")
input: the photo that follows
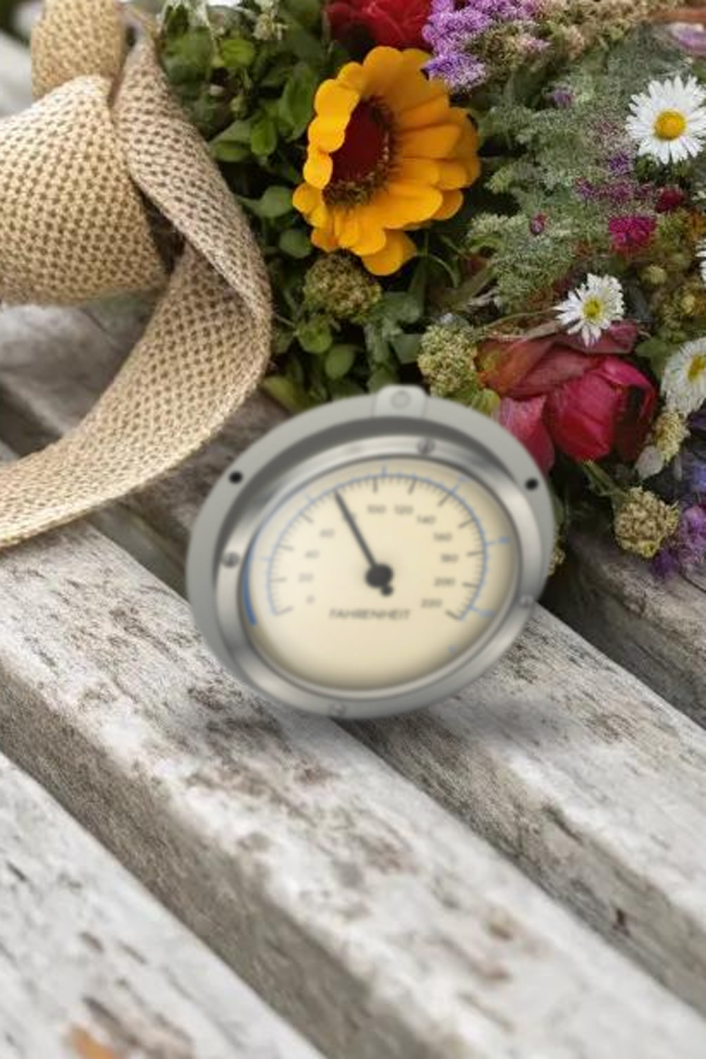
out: °F 80
